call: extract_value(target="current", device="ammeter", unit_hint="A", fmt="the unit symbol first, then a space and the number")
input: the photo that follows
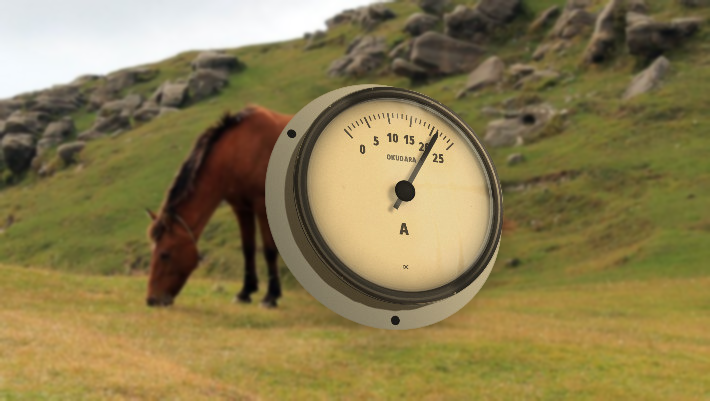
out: A 21
